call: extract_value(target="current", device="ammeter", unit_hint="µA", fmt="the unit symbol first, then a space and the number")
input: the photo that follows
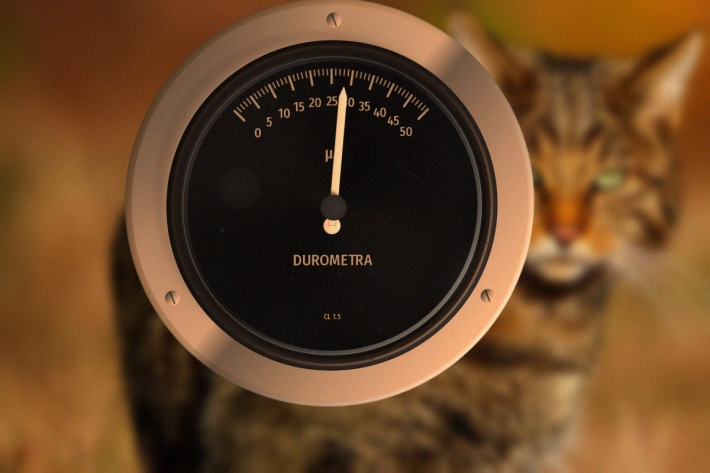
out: µA 28
